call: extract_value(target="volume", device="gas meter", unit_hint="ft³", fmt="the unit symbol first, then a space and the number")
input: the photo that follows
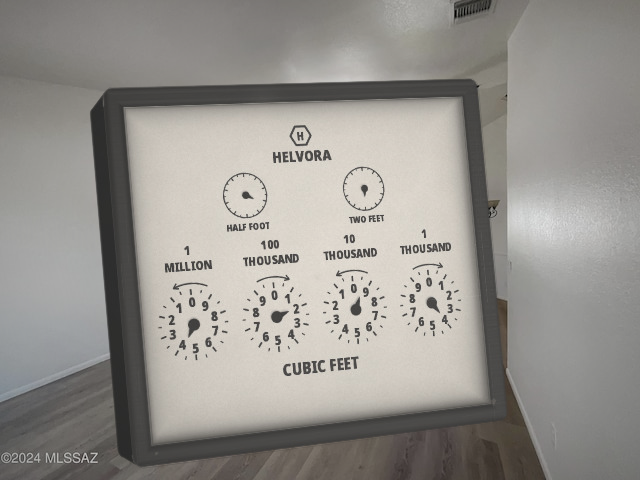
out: ft³ 419400
